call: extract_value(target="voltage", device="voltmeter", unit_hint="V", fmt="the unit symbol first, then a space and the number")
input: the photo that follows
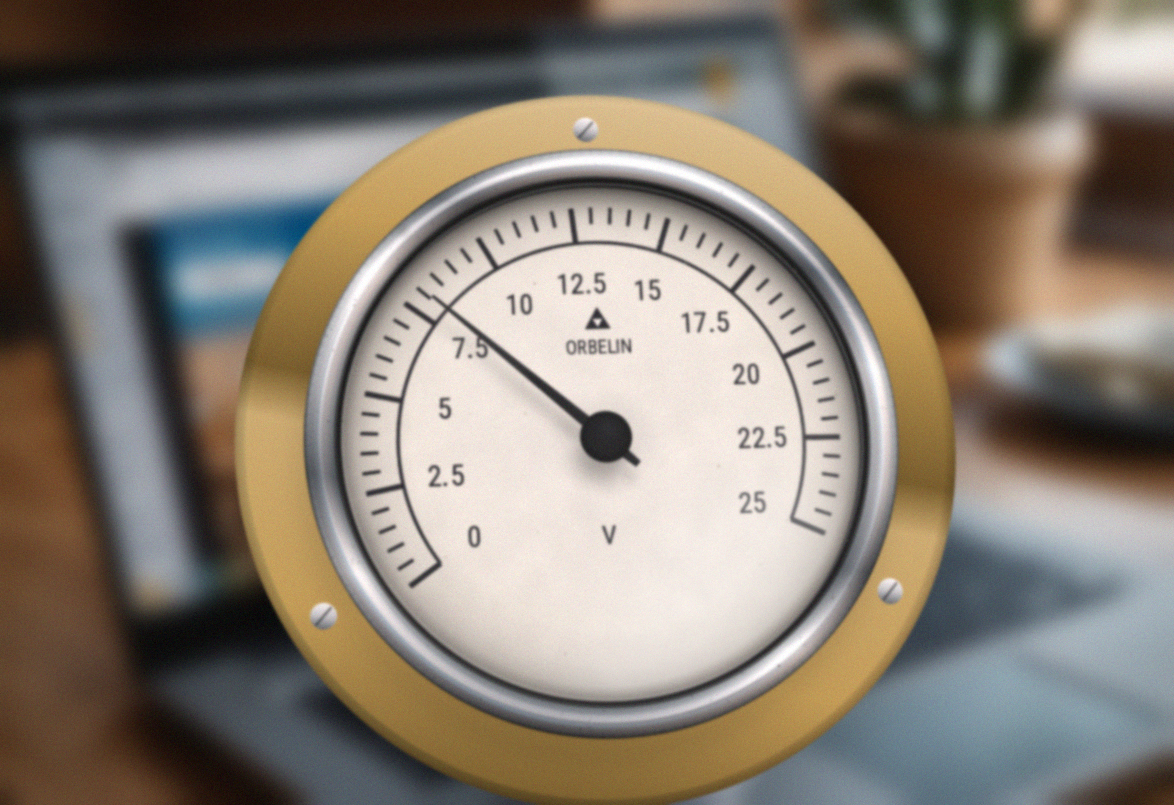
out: V 8
